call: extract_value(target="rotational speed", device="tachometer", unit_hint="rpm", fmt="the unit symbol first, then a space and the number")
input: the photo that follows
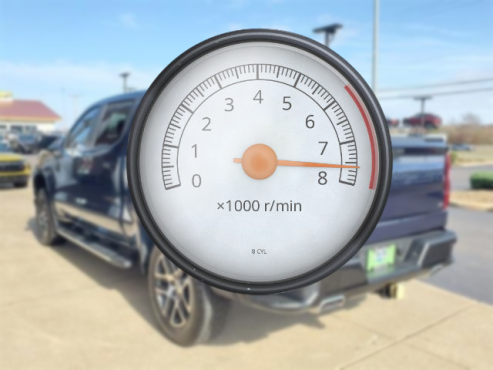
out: rpm 7600
